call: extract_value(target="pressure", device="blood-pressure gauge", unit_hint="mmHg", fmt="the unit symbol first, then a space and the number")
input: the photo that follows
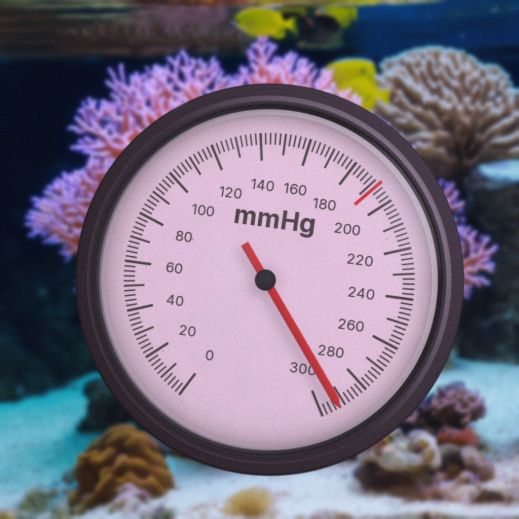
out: mmHg 292
